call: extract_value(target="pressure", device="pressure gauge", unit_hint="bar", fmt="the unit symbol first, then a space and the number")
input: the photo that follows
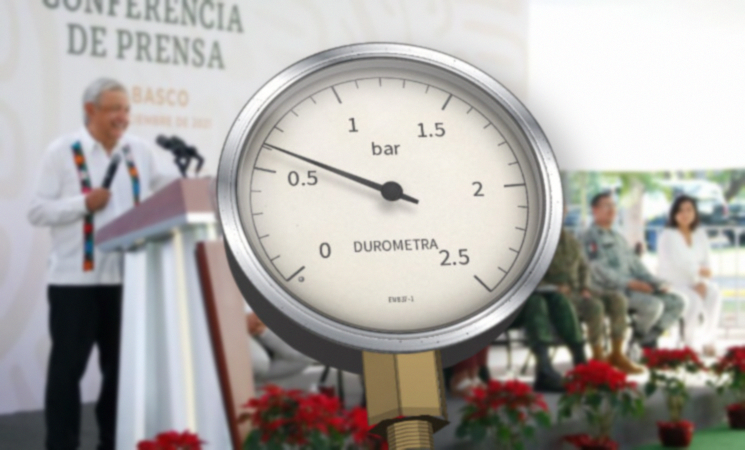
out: bar 0.6
